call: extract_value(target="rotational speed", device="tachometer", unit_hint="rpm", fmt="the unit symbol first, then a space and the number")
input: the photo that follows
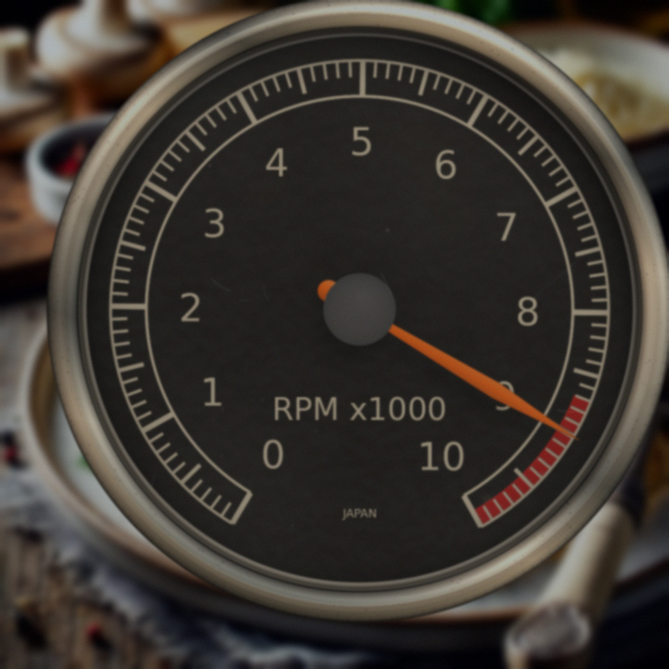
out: rpm 9000
